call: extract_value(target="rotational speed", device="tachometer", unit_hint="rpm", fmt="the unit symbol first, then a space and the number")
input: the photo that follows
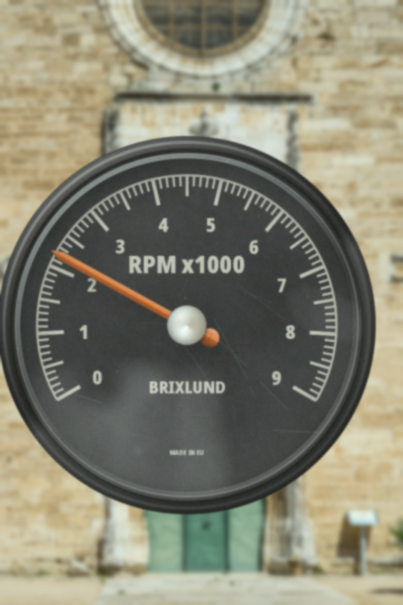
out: rpm 2200
